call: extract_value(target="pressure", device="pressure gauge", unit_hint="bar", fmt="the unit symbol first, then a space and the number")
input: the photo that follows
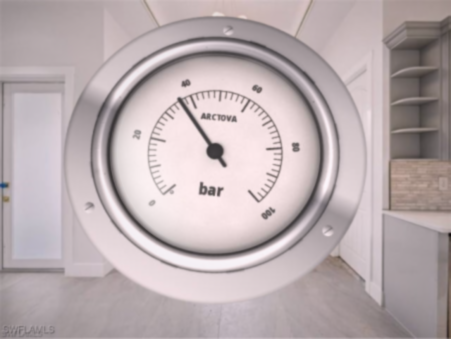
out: bar 36
